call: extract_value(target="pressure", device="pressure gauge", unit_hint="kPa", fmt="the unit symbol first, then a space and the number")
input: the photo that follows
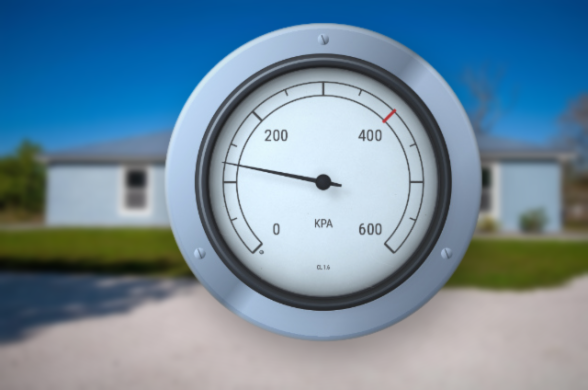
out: kPa 125
